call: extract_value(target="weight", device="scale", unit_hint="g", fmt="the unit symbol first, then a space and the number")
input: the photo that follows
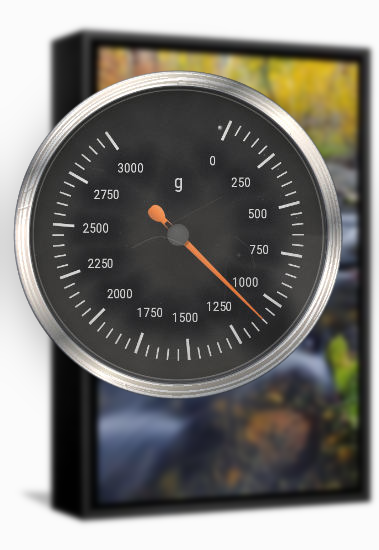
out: g 1100
